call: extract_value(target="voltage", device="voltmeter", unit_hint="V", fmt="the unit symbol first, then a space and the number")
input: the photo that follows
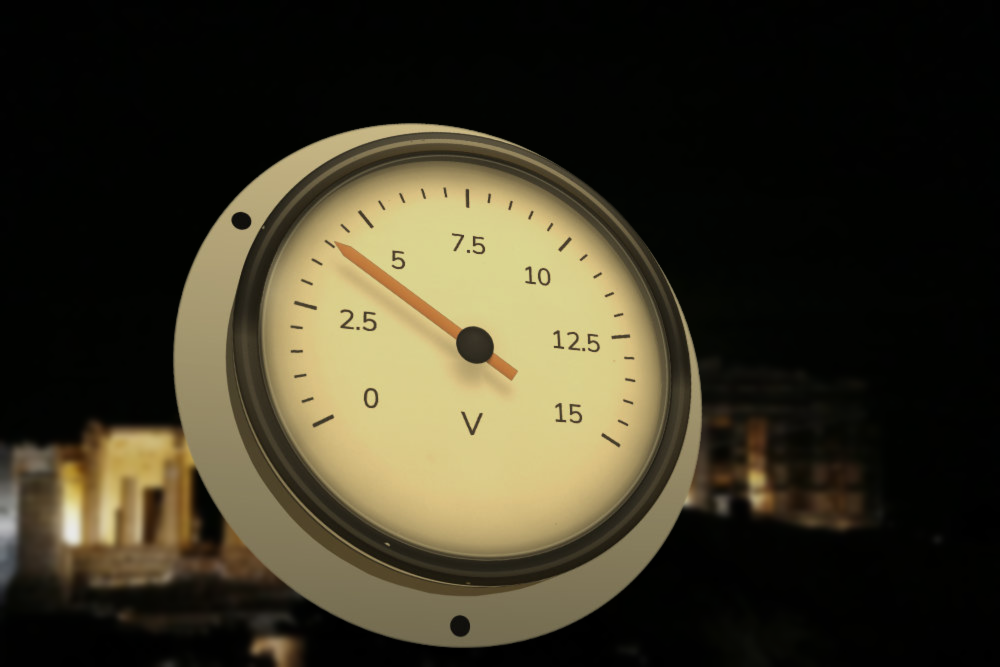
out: V 4
